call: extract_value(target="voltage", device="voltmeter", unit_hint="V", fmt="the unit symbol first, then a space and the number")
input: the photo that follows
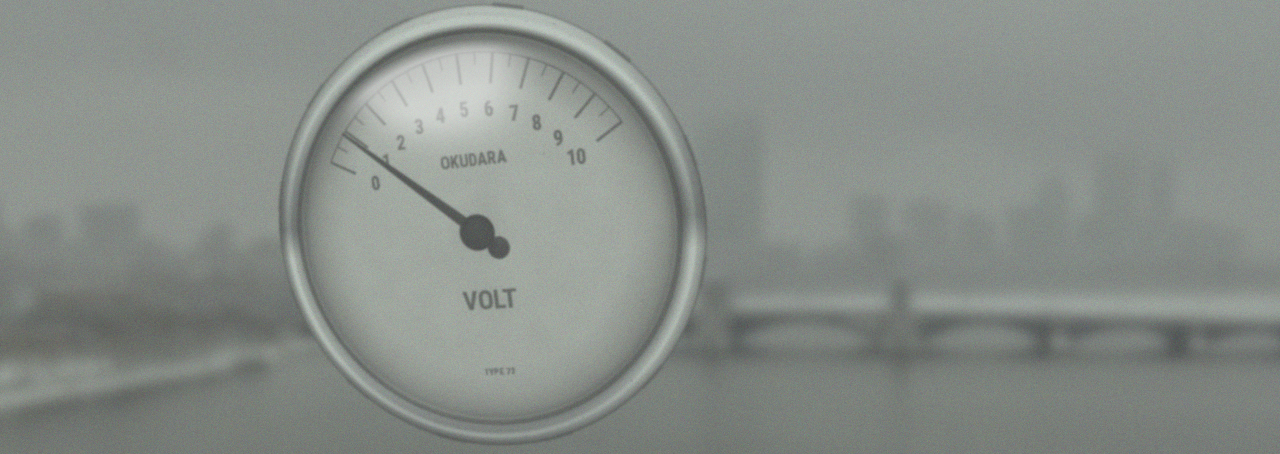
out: V 1
